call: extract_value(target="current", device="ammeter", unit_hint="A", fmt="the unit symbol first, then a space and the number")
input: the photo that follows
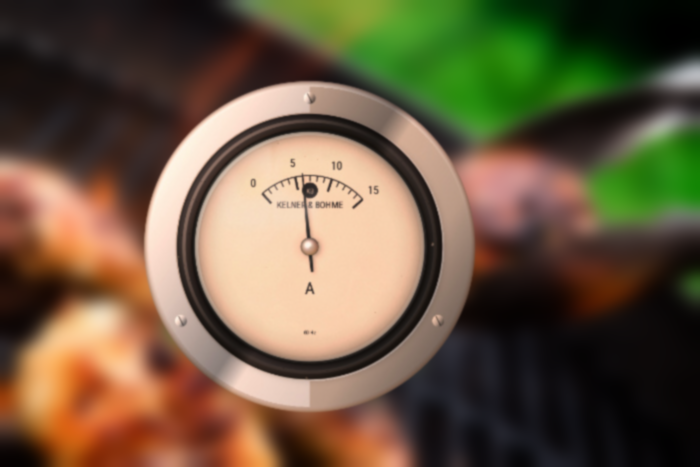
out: A 6
